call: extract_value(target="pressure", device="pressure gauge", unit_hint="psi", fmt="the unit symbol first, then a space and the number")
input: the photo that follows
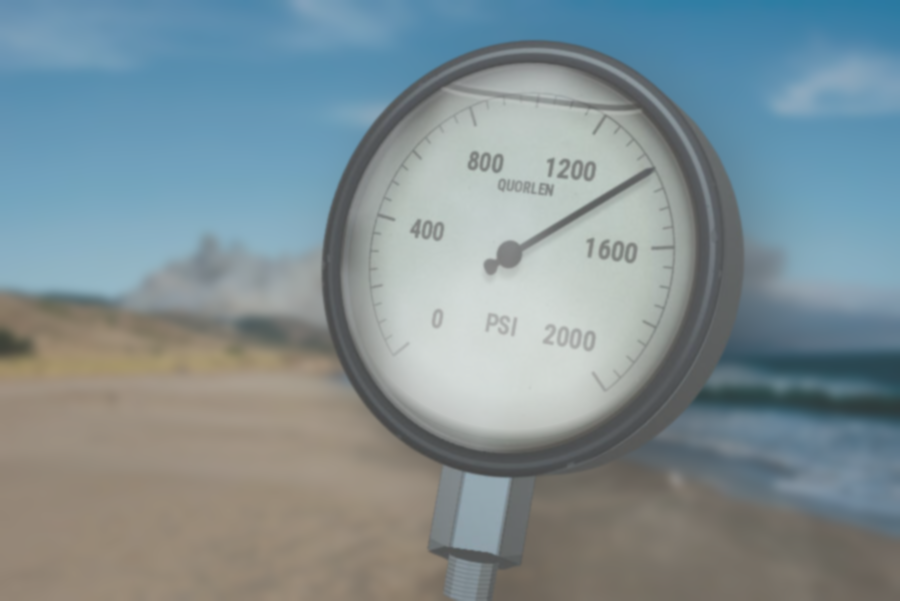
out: psi 1400
